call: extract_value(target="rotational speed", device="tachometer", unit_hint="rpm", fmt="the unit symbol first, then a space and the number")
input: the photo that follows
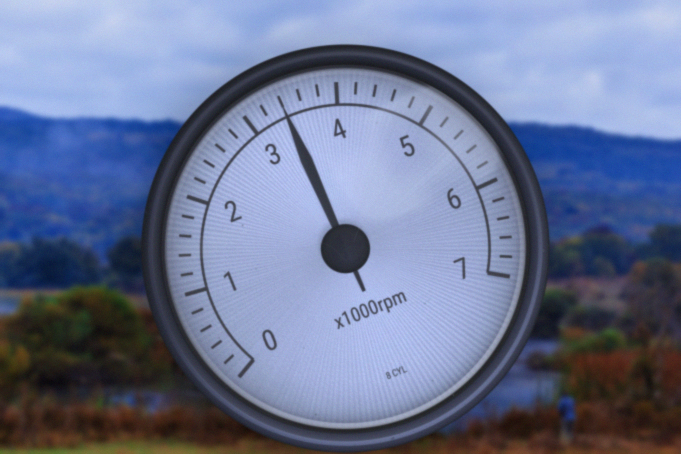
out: rpm 3400
